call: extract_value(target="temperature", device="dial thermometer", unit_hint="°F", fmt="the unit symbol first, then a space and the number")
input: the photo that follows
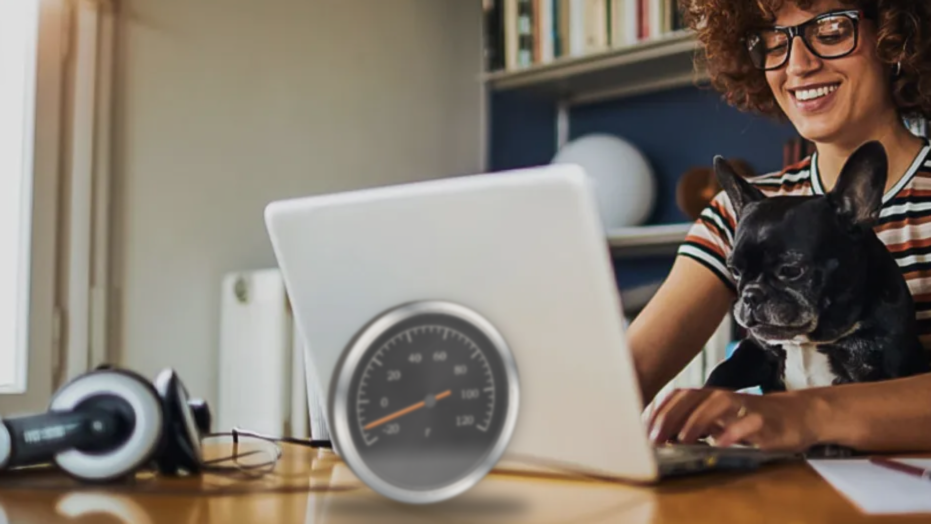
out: °F -12
